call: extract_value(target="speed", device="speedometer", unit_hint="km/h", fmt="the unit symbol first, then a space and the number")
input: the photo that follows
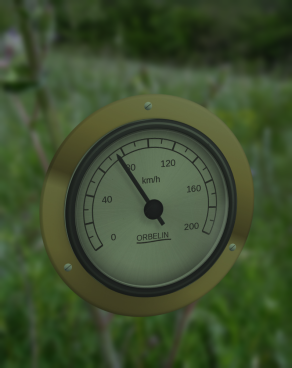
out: km/h 75
